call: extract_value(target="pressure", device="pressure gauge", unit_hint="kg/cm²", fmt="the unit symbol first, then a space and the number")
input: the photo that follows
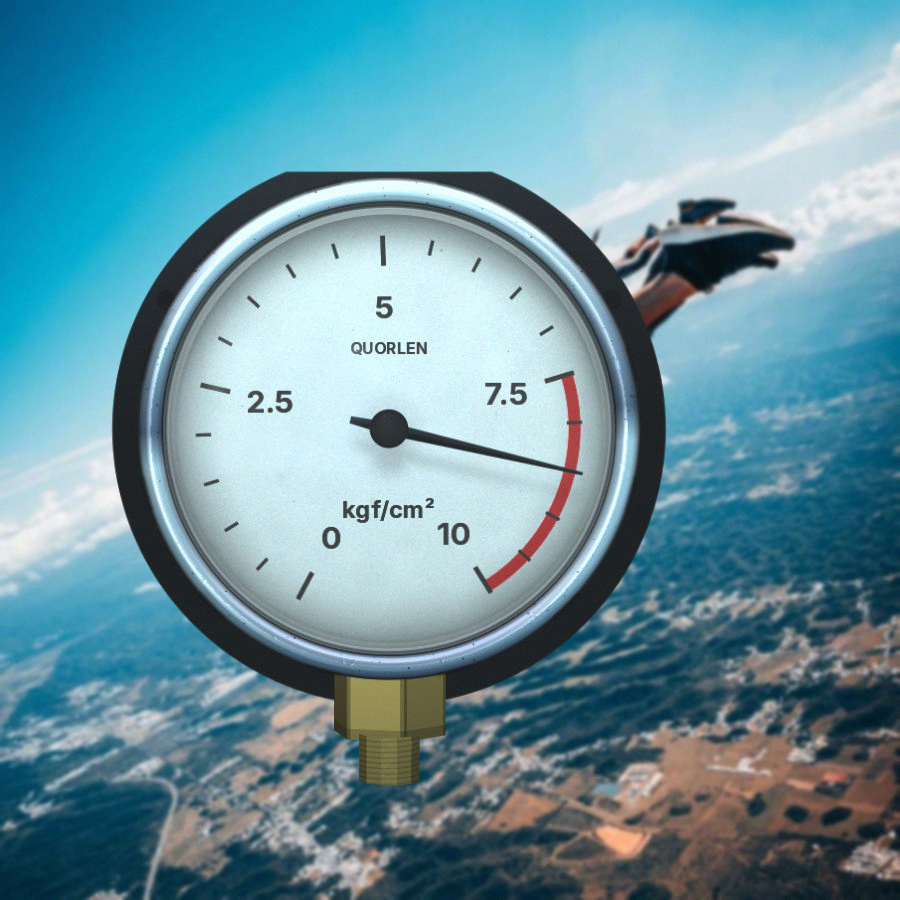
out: kg/cm² 8.5
